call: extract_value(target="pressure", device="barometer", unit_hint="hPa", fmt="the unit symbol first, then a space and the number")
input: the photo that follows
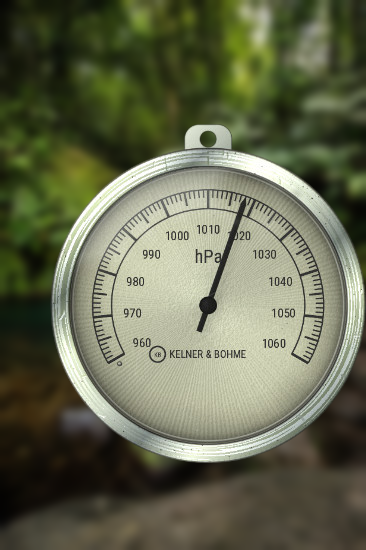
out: hPa 1018
